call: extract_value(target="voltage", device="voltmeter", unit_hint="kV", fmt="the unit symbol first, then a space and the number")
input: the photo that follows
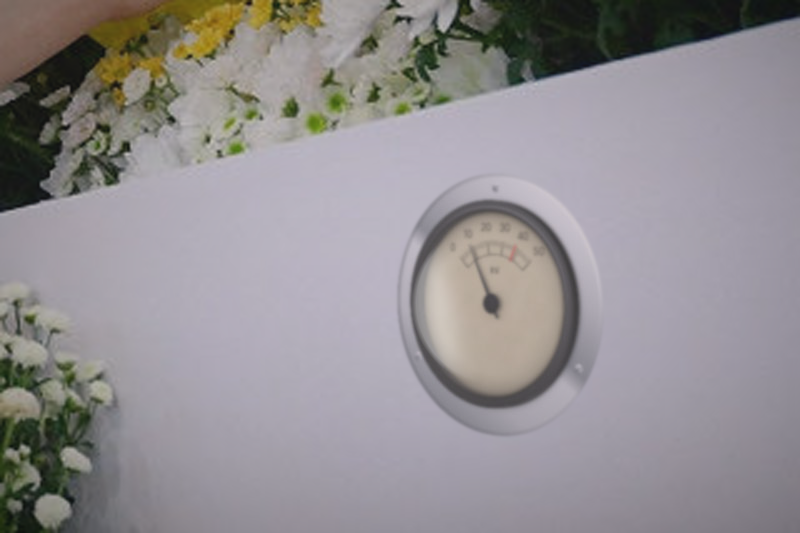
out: kV 10
